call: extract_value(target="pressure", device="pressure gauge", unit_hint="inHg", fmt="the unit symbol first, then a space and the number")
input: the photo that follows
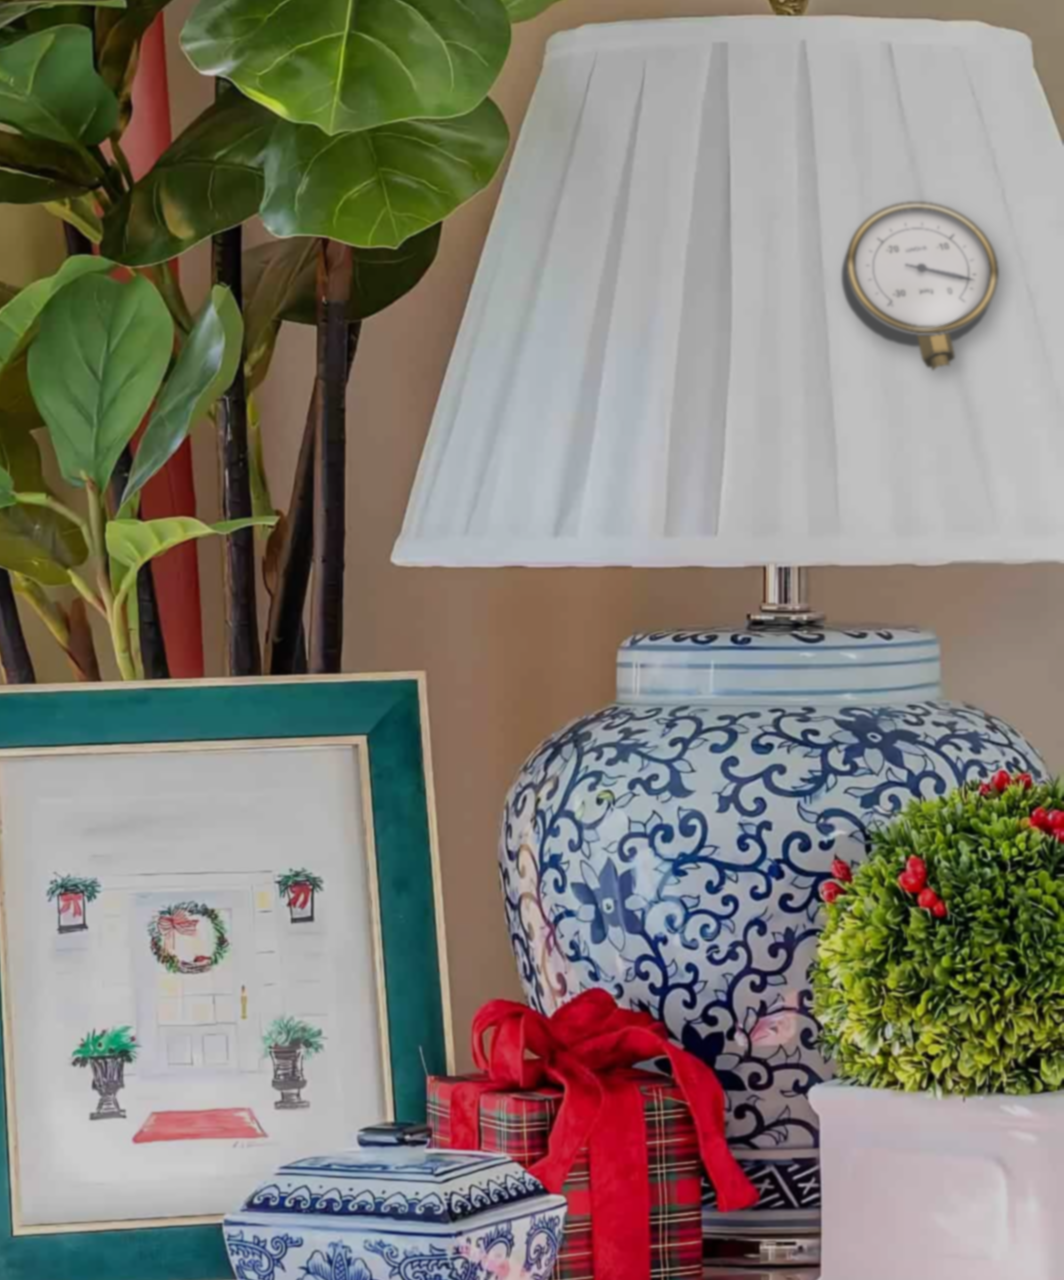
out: inHg -3
